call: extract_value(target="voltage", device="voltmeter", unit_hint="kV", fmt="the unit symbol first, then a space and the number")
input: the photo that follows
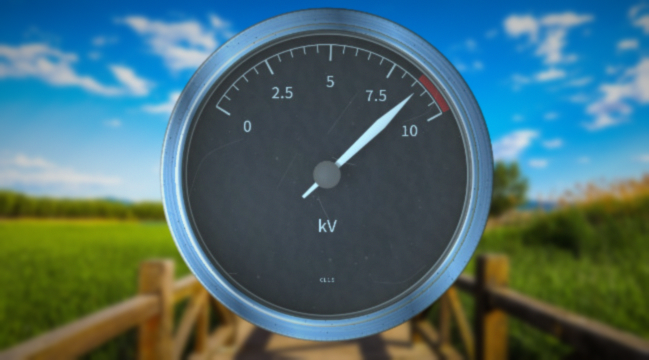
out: kV 8.75
